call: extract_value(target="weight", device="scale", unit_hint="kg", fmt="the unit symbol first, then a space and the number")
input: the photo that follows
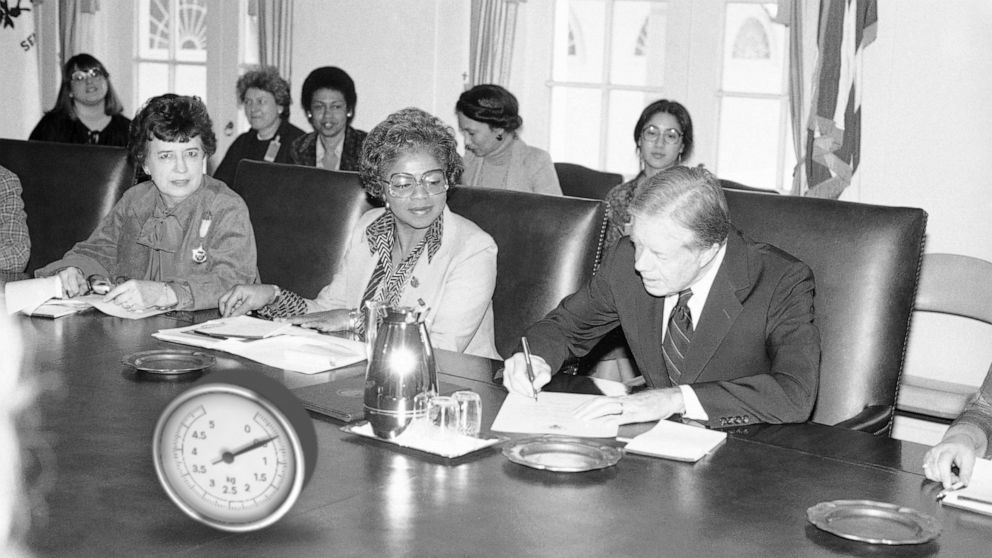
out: kg 0.5
